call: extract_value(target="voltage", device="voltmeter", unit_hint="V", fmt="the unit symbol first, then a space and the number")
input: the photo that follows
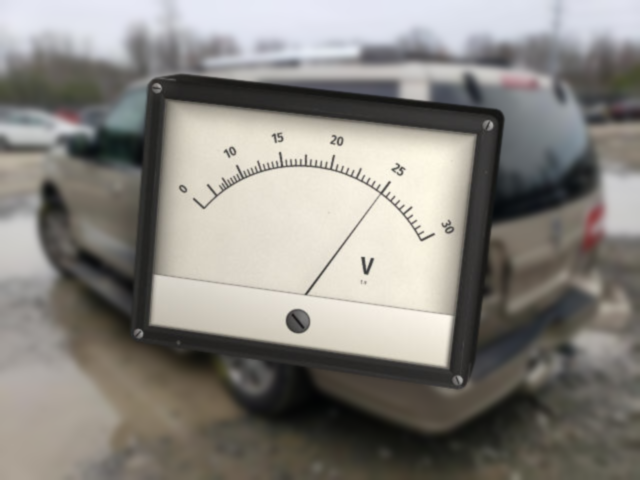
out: V 25
